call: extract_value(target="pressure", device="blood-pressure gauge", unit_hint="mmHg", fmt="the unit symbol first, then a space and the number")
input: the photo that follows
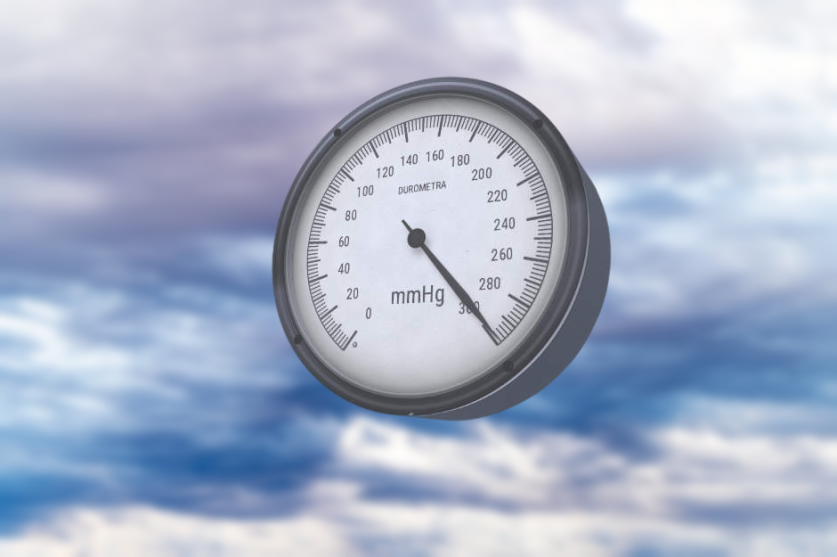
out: mmHg 298
